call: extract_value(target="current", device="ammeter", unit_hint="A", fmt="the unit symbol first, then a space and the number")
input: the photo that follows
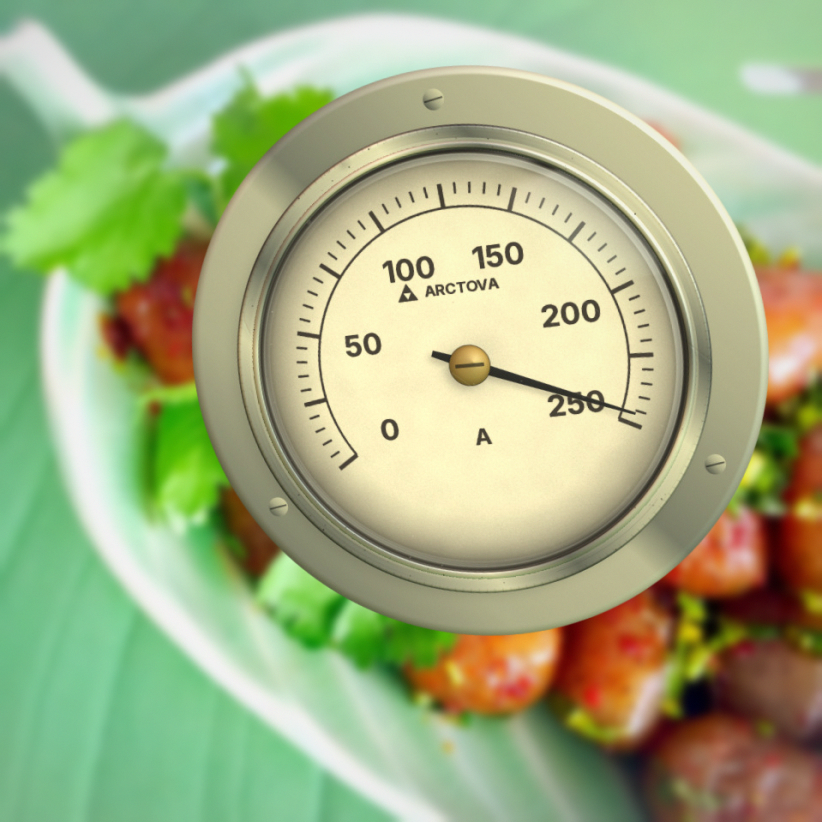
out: A 245
